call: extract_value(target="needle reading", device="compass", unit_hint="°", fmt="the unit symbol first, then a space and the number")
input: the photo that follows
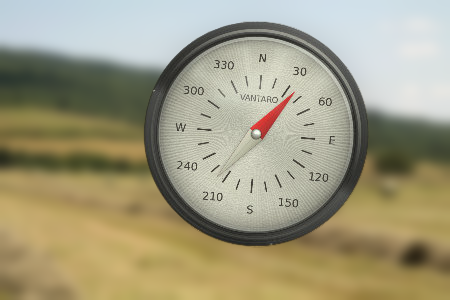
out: ° 37.5
